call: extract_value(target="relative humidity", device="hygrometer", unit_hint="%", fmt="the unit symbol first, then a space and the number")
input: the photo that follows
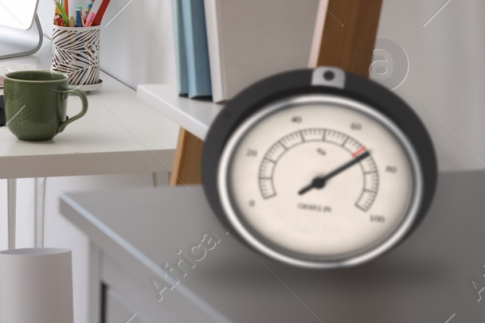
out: % 70
